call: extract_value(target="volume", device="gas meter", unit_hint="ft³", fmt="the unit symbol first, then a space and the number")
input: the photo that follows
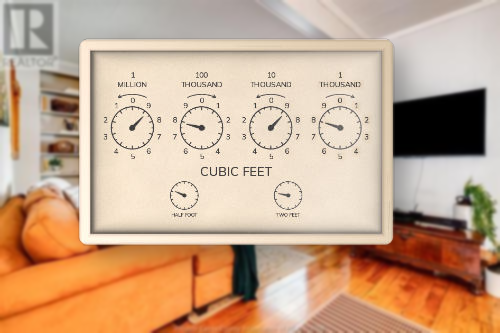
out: ft³ 878800
